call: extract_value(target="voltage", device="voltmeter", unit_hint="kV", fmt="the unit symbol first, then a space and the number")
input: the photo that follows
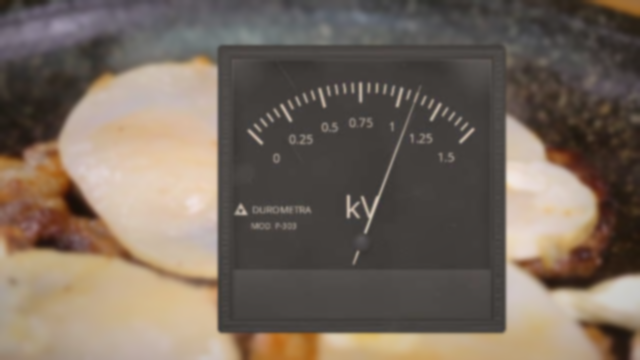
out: kV 1.1
